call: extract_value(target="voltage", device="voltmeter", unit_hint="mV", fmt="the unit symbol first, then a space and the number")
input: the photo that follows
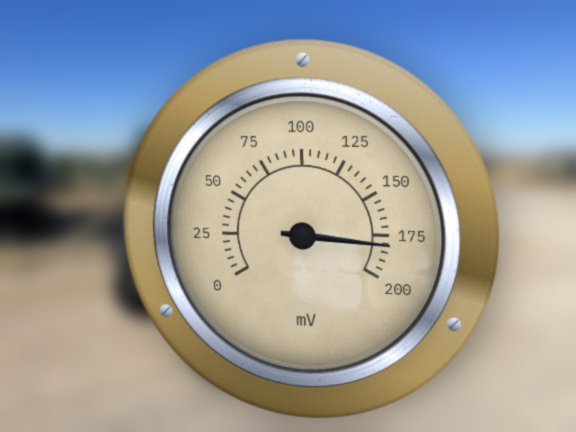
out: mV 180
